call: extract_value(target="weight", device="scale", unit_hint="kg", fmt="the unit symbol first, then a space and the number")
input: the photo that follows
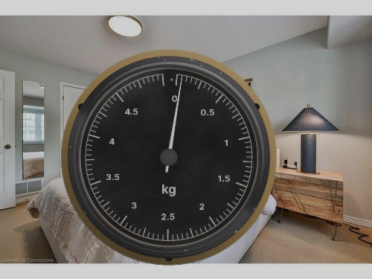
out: kg 0.05
